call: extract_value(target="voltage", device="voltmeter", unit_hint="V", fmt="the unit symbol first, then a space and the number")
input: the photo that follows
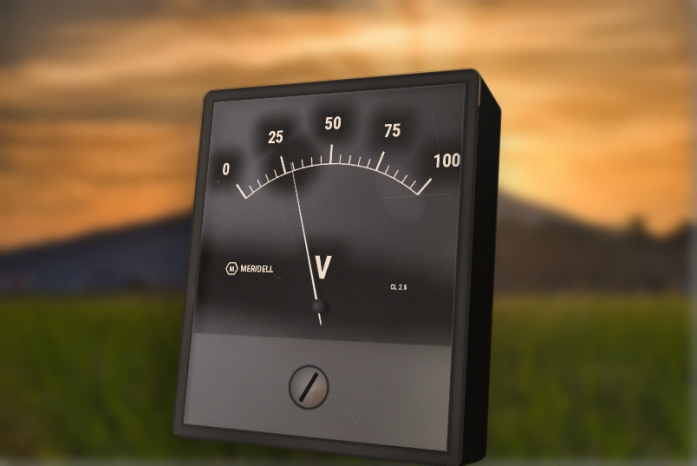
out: V 30
